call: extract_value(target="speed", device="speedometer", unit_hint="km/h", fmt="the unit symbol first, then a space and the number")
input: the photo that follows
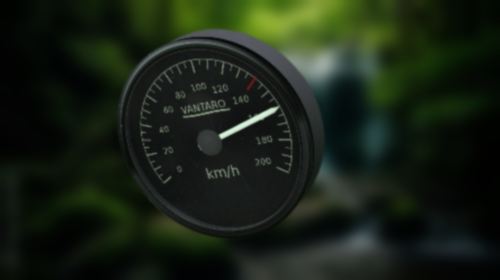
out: km/h 160
